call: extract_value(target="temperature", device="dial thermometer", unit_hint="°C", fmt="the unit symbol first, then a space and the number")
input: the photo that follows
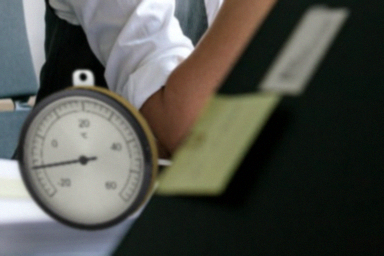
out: °C -10
